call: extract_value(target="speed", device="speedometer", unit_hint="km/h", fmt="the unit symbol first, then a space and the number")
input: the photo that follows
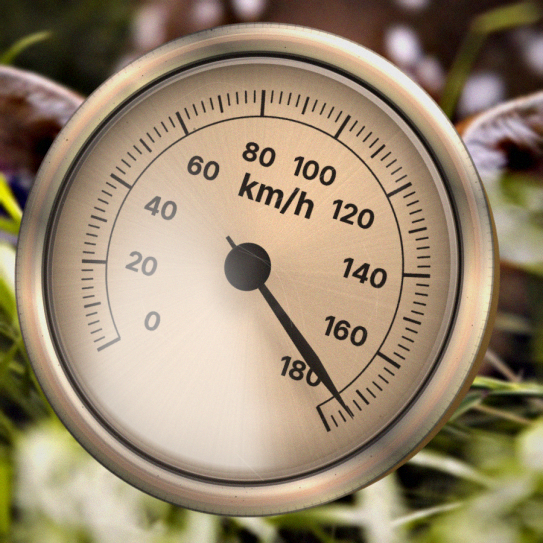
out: km/h 174
